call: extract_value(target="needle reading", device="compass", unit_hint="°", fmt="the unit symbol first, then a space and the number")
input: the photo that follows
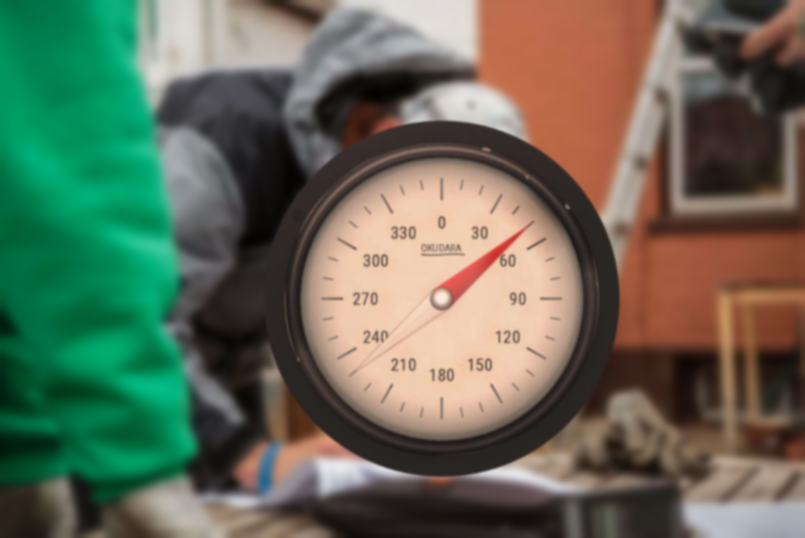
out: ° 50
